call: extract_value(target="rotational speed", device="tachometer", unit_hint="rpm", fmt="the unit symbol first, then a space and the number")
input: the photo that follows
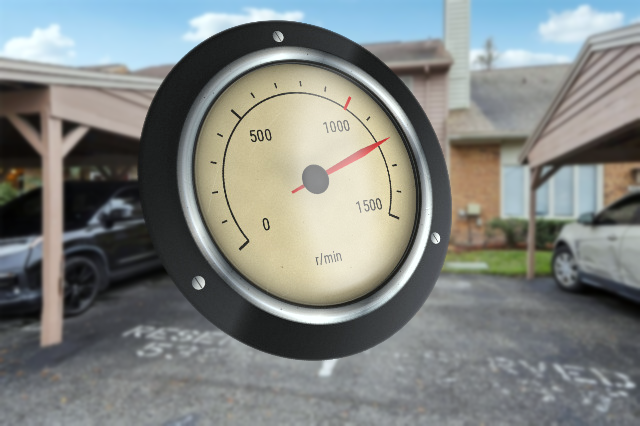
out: rpm 1200
